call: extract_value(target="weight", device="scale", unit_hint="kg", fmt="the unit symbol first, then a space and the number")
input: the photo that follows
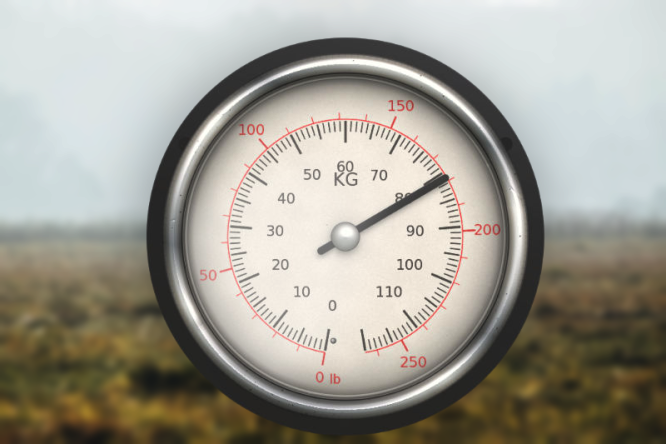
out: kg 81
